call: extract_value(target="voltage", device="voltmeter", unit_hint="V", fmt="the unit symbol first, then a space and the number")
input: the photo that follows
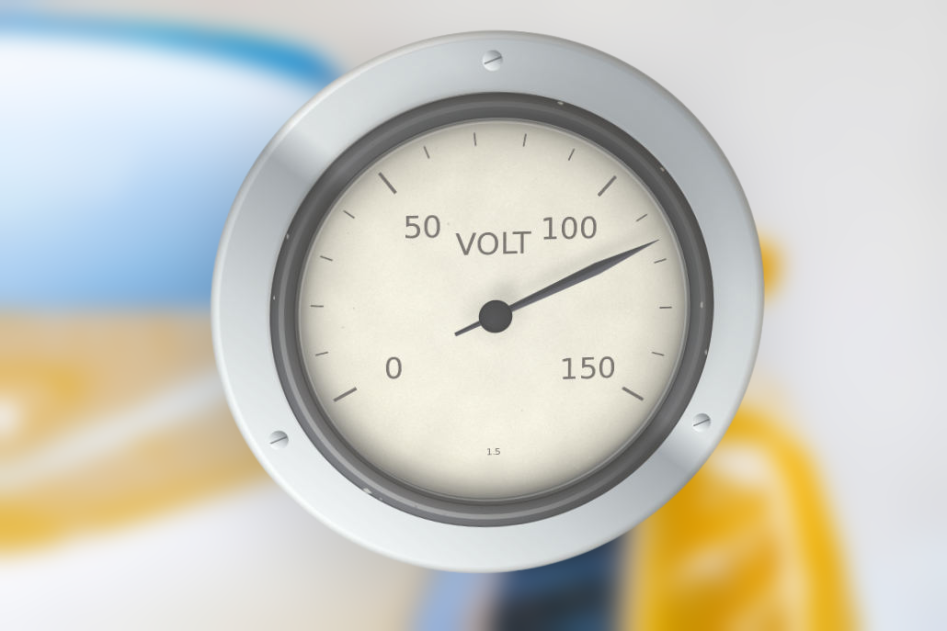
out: V 115
